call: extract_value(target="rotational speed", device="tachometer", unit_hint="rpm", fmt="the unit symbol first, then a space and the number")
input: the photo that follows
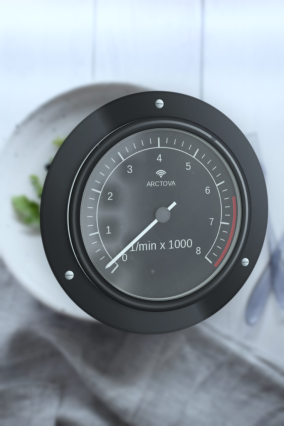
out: rpm 200
